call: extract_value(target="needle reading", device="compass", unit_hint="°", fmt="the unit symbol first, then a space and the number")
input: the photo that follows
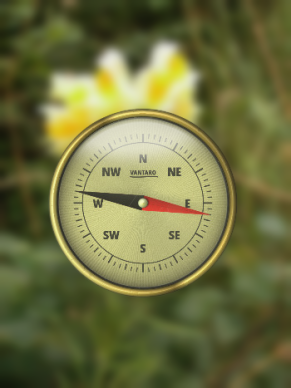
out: ° 100
